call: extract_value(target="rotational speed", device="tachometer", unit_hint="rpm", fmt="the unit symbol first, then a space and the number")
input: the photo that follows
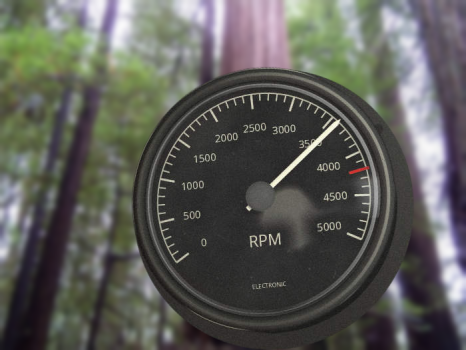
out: rpm 3600
